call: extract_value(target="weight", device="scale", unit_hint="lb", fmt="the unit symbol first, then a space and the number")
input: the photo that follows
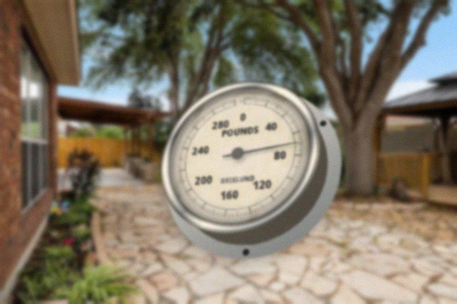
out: lb 70
